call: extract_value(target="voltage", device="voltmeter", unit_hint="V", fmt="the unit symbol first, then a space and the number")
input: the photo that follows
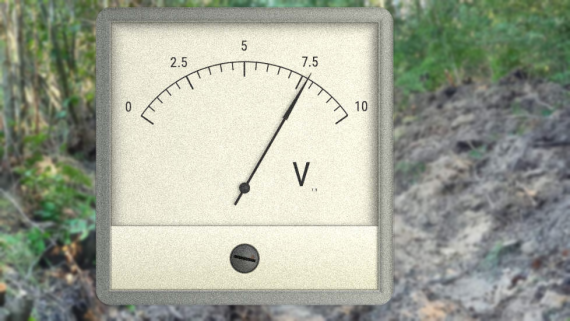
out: V 7.75
